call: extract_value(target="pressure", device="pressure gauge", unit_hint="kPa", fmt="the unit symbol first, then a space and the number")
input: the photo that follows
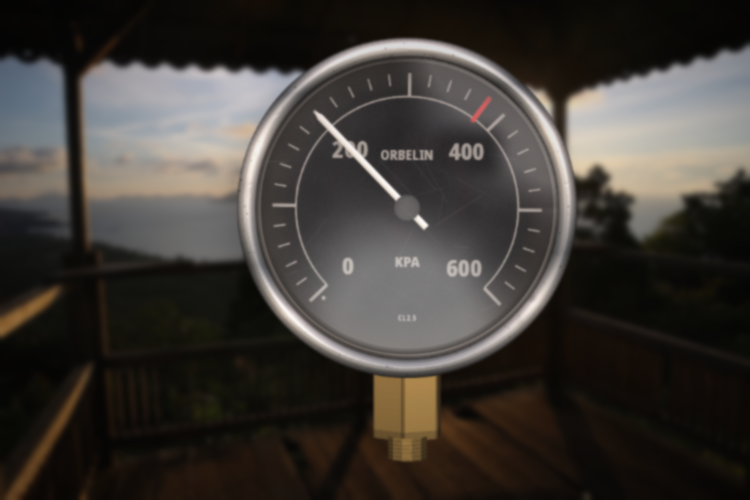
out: kPa 200
